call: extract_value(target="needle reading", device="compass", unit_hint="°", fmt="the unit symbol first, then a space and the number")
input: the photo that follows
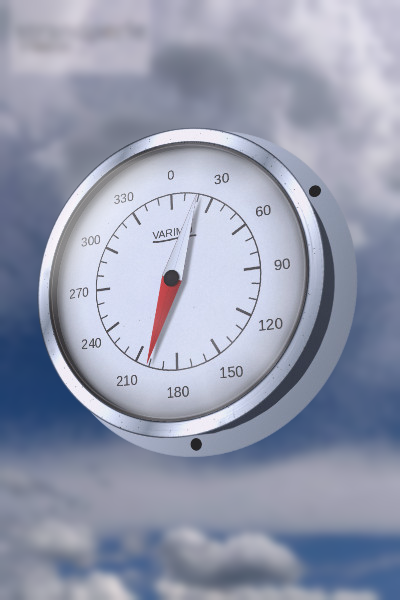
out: ° 200
